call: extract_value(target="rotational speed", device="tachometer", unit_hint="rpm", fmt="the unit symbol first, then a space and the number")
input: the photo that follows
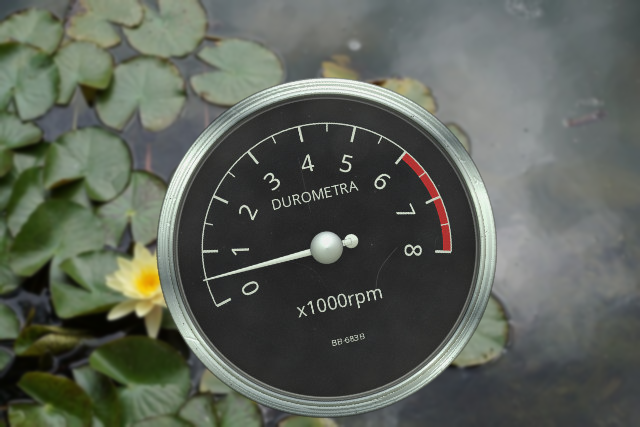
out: rpm 500
